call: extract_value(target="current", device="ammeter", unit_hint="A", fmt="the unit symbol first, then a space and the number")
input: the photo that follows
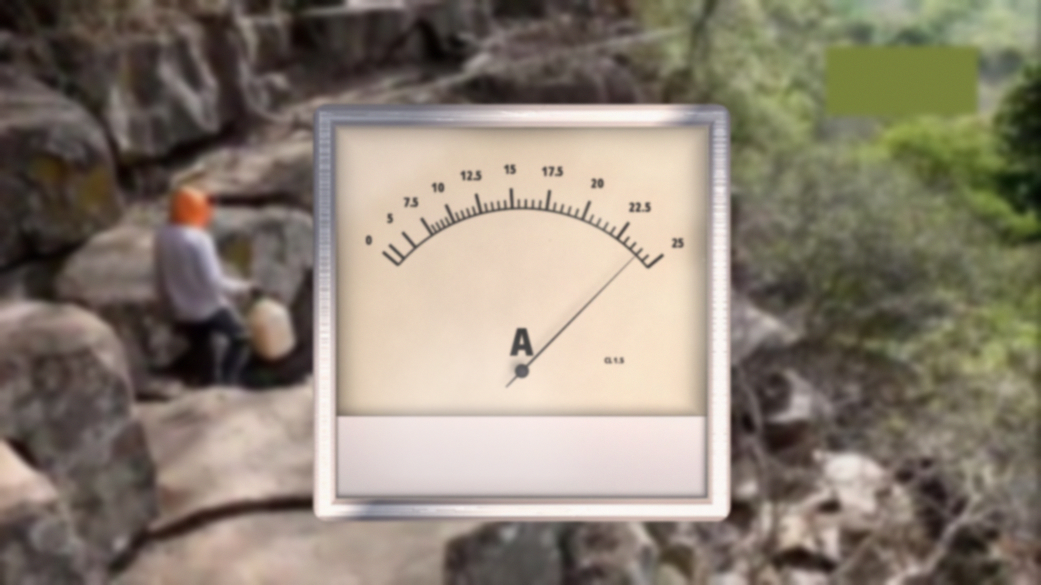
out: A 24
